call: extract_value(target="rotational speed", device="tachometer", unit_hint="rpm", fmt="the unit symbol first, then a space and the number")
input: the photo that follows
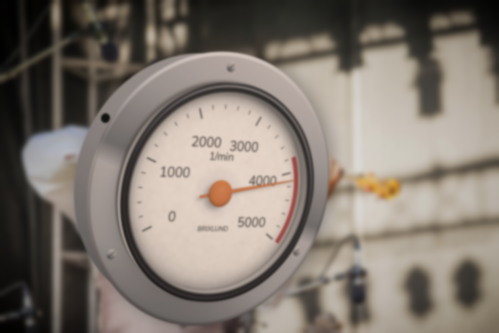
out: rpm 4100
